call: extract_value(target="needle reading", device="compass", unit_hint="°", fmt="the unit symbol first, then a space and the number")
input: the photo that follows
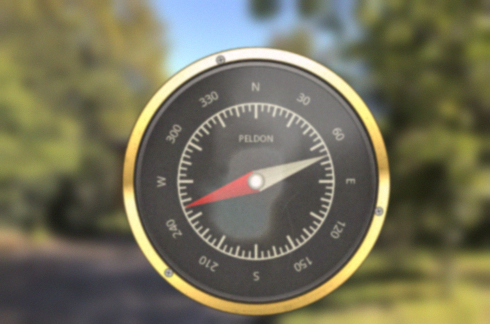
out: ° 250
